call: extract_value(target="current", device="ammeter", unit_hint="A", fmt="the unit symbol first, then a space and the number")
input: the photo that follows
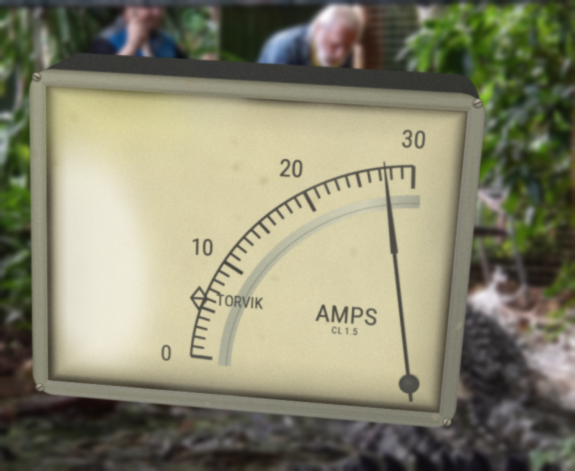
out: A 27.5
